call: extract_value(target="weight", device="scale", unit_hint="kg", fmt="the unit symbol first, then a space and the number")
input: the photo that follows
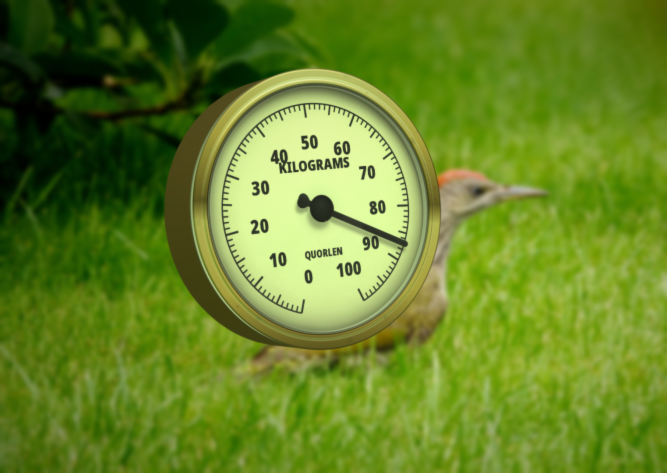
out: kg 87
